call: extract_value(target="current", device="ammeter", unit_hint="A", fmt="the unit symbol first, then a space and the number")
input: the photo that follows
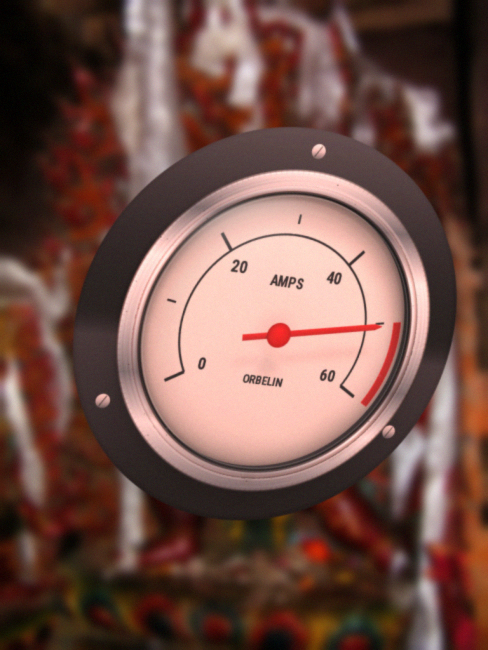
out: A 50
